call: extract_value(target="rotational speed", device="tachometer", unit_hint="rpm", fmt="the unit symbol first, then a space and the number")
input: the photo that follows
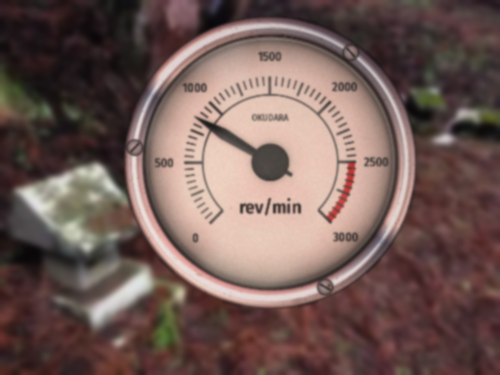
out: rpm 850
